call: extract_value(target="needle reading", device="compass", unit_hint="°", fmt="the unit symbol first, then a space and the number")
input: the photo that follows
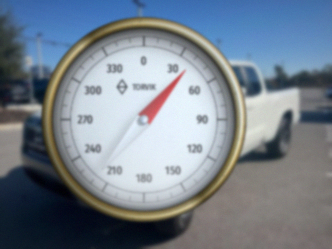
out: ° 40
